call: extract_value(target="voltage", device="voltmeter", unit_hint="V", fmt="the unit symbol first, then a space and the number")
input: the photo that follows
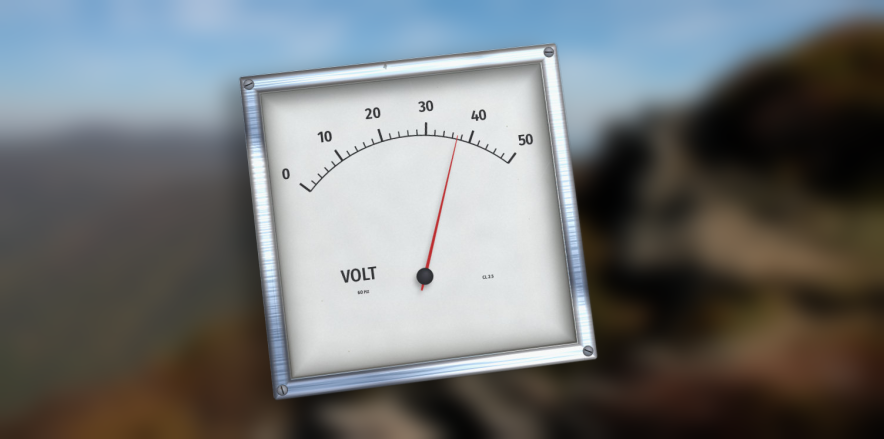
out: V 37
